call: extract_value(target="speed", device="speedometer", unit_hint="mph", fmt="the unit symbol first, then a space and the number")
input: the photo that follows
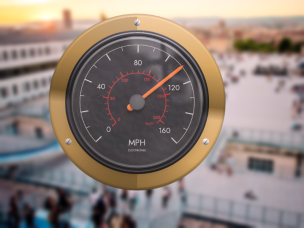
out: mph 110
